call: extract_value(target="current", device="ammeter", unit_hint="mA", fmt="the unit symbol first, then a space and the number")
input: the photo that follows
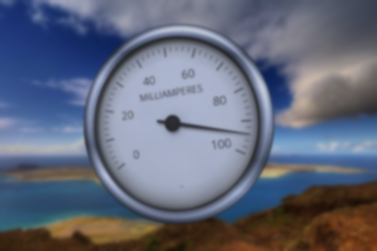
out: mA 94
